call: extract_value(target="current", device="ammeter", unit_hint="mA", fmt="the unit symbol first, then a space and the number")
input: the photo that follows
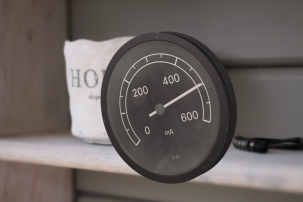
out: mA 500
